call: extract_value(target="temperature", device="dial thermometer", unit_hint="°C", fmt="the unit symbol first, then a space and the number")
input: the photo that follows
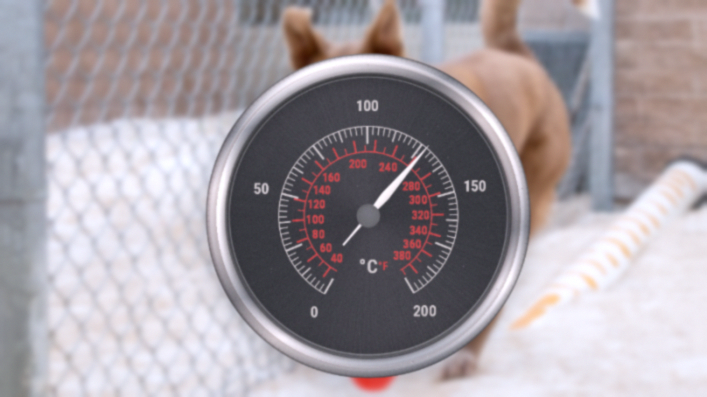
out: °C 127.5
